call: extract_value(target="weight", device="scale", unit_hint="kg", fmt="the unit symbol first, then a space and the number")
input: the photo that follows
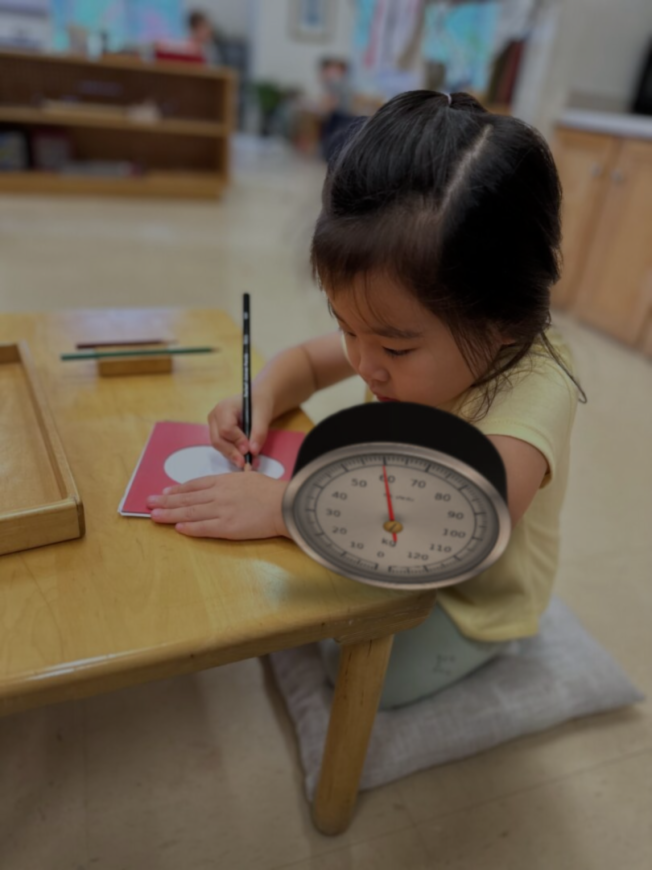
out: kg 60
